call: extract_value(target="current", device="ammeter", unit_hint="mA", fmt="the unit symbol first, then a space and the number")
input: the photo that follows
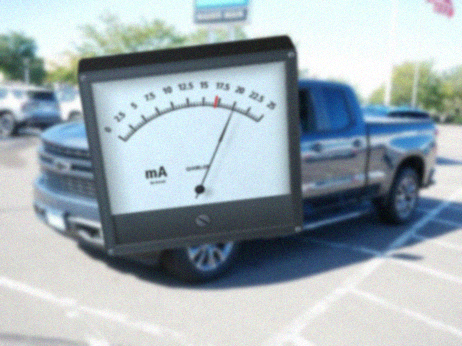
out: mA 20
